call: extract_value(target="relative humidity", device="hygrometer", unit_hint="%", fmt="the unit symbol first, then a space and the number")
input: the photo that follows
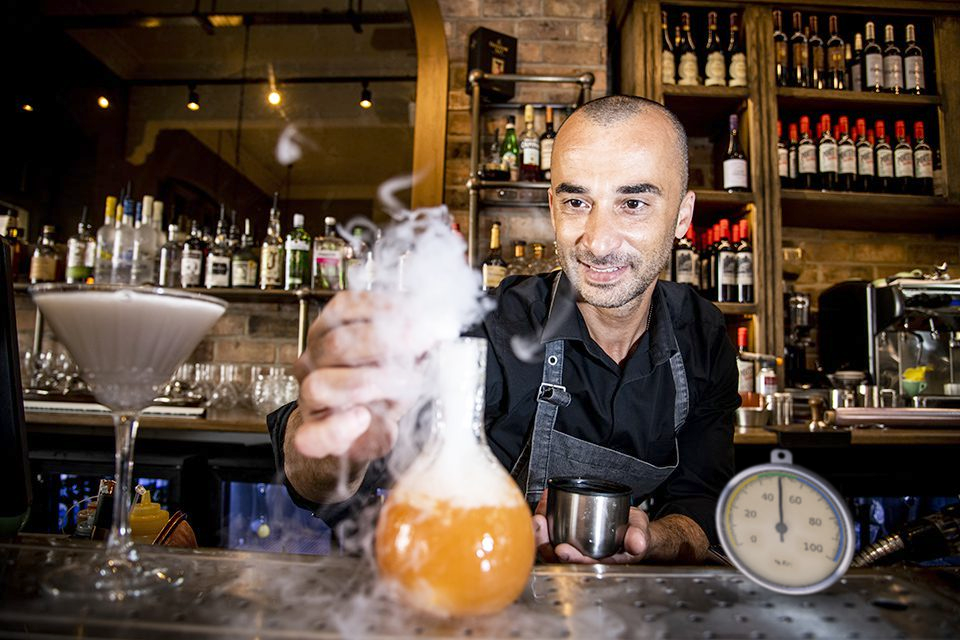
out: % 50
